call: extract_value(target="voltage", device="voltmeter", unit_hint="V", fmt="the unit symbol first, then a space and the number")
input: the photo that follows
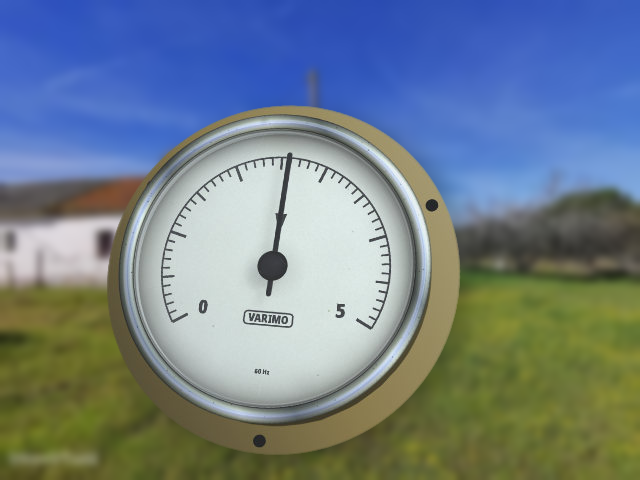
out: V 2.6
